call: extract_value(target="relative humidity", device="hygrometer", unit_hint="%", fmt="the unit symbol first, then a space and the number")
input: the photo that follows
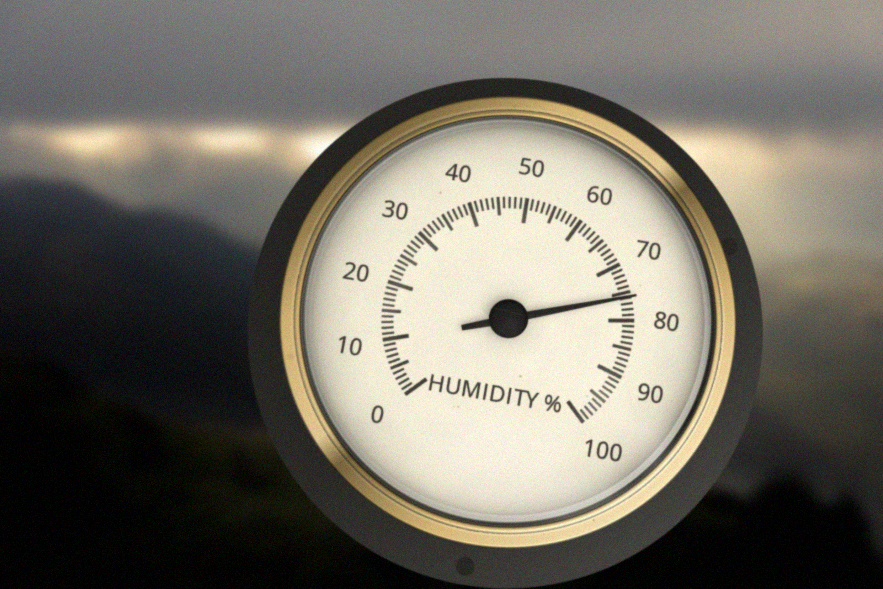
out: % 76
